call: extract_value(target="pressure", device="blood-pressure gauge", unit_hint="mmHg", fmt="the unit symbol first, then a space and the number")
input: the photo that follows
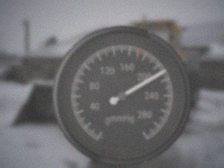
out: mmHg 210
